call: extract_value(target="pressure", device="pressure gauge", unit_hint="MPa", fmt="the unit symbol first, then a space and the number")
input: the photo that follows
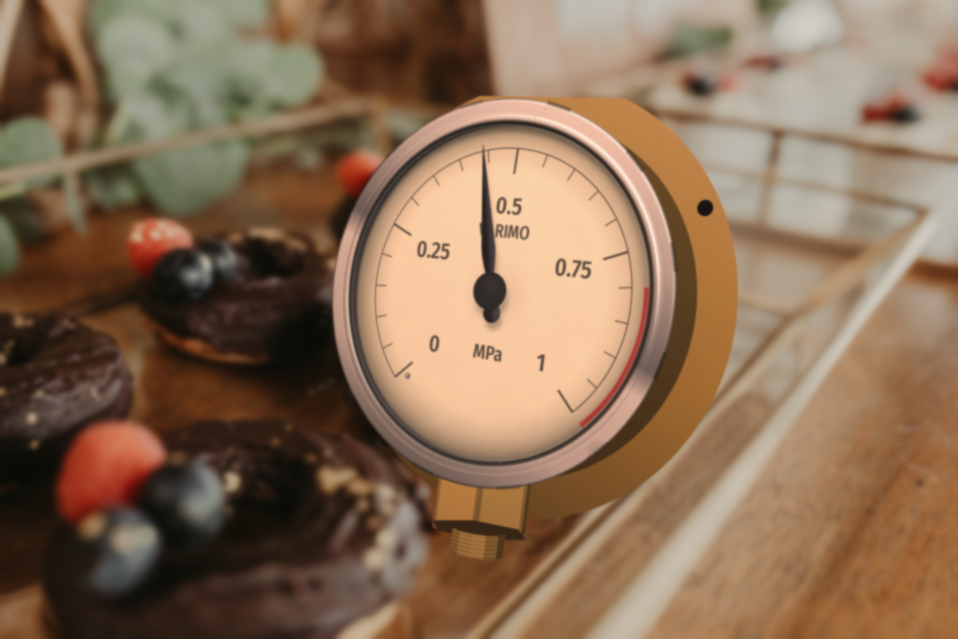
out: MPa 0.45
